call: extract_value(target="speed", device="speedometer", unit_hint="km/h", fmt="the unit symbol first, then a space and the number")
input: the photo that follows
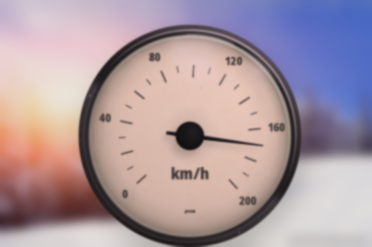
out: km/h 170
